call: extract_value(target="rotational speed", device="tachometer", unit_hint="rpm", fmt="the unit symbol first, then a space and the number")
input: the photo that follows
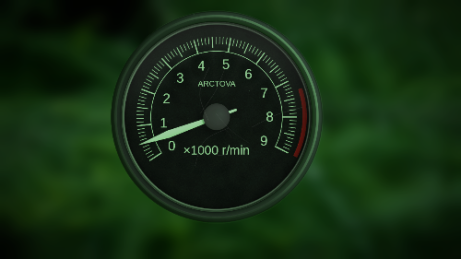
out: rpm 500
